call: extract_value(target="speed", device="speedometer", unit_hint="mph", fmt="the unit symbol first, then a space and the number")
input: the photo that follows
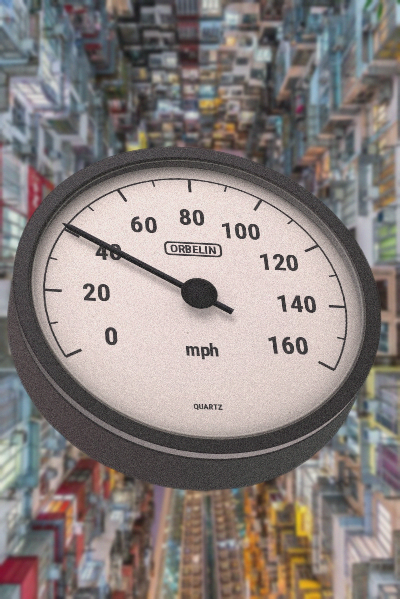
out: mph 40
